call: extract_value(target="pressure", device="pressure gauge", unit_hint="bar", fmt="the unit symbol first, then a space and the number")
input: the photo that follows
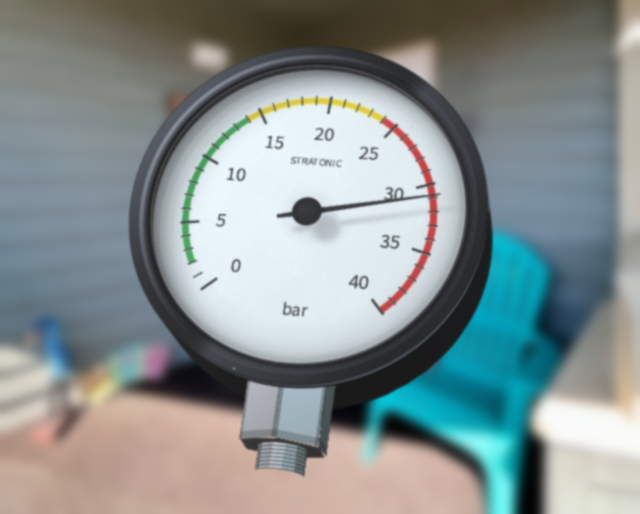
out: bar 31
